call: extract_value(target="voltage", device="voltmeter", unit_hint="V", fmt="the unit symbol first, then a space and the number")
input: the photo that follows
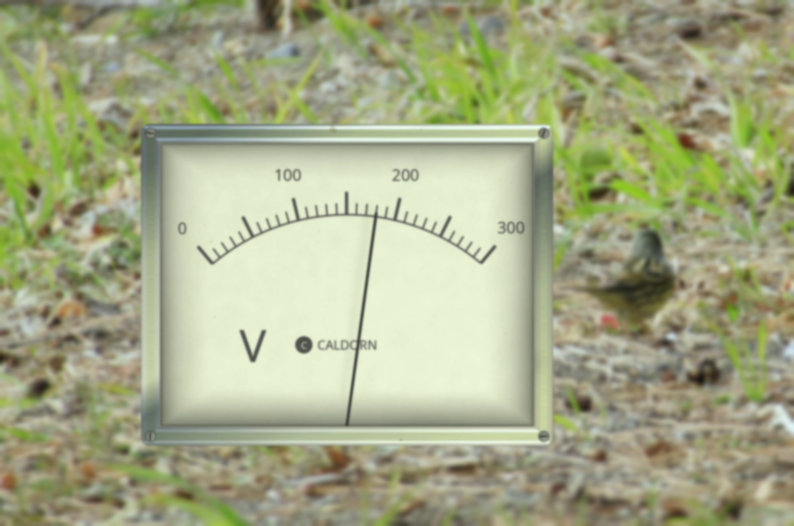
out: V 180
